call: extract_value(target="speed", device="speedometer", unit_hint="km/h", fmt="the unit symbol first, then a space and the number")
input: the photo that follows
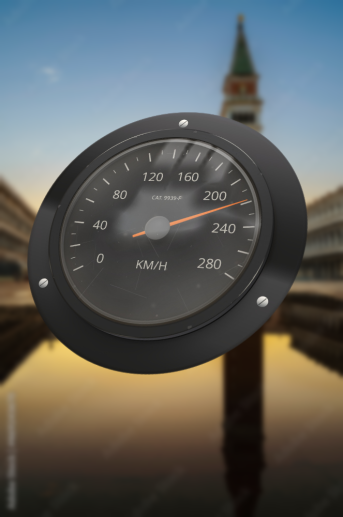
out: km/h 220
